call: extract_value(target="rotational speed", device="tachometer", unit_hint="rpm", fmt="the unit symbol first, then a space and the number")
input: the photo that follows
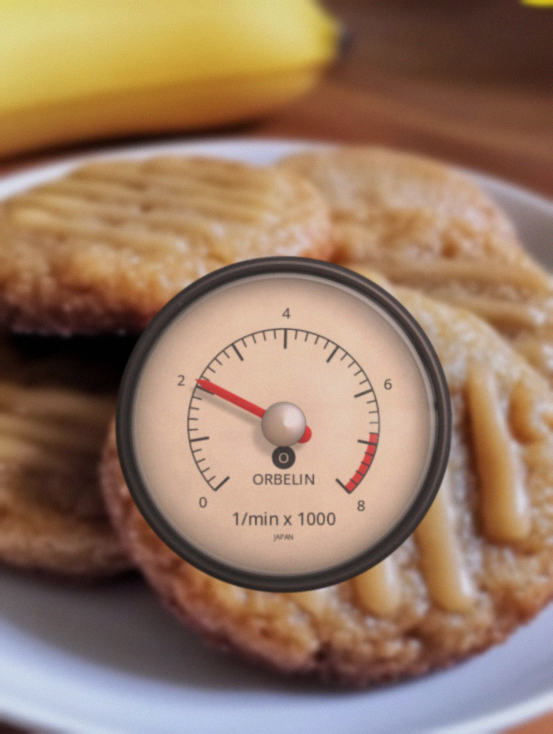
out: rpm 2100
